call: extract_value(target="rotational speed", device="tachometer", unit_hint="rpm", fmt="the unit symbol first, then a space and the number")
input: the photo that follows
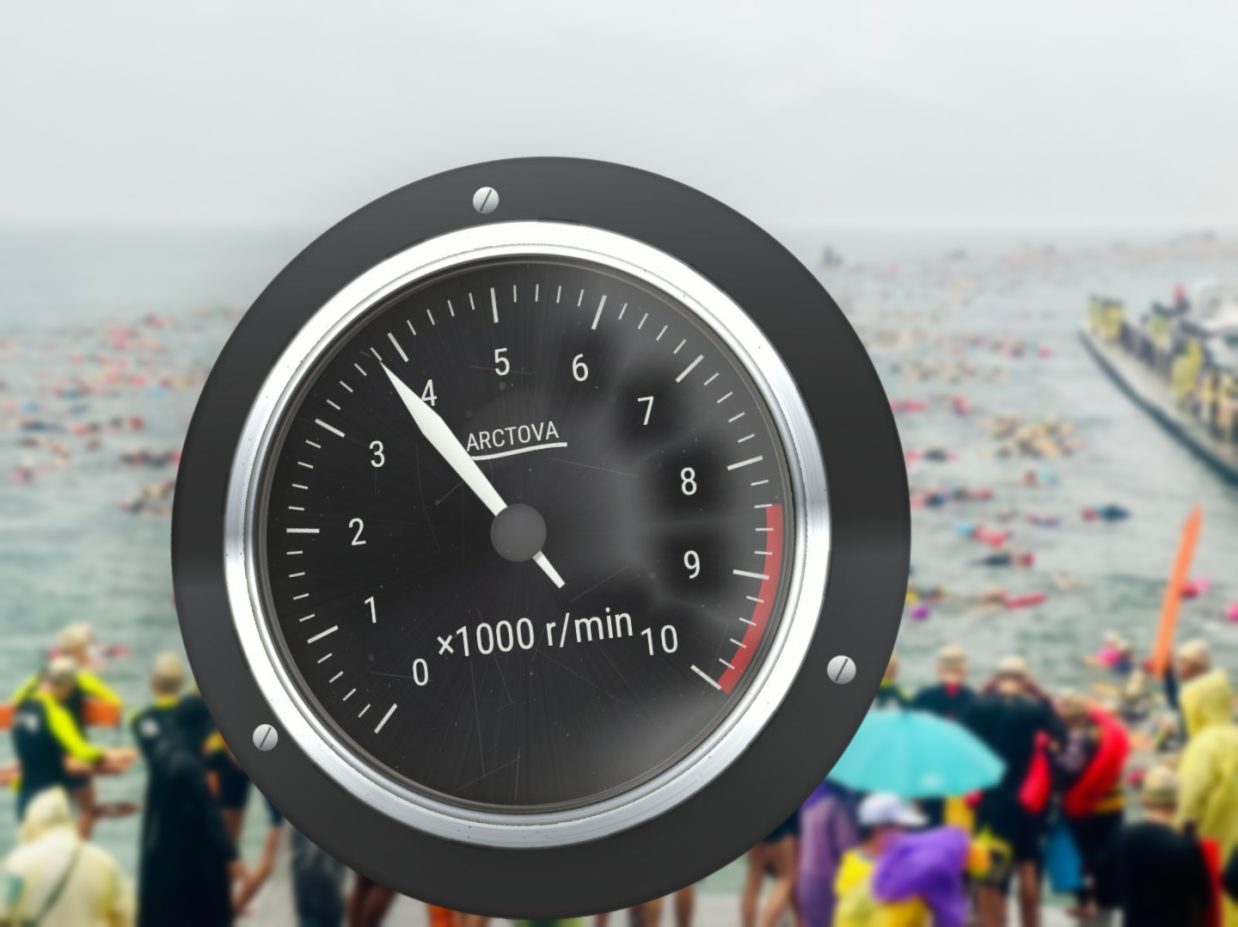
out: rpm 3800
